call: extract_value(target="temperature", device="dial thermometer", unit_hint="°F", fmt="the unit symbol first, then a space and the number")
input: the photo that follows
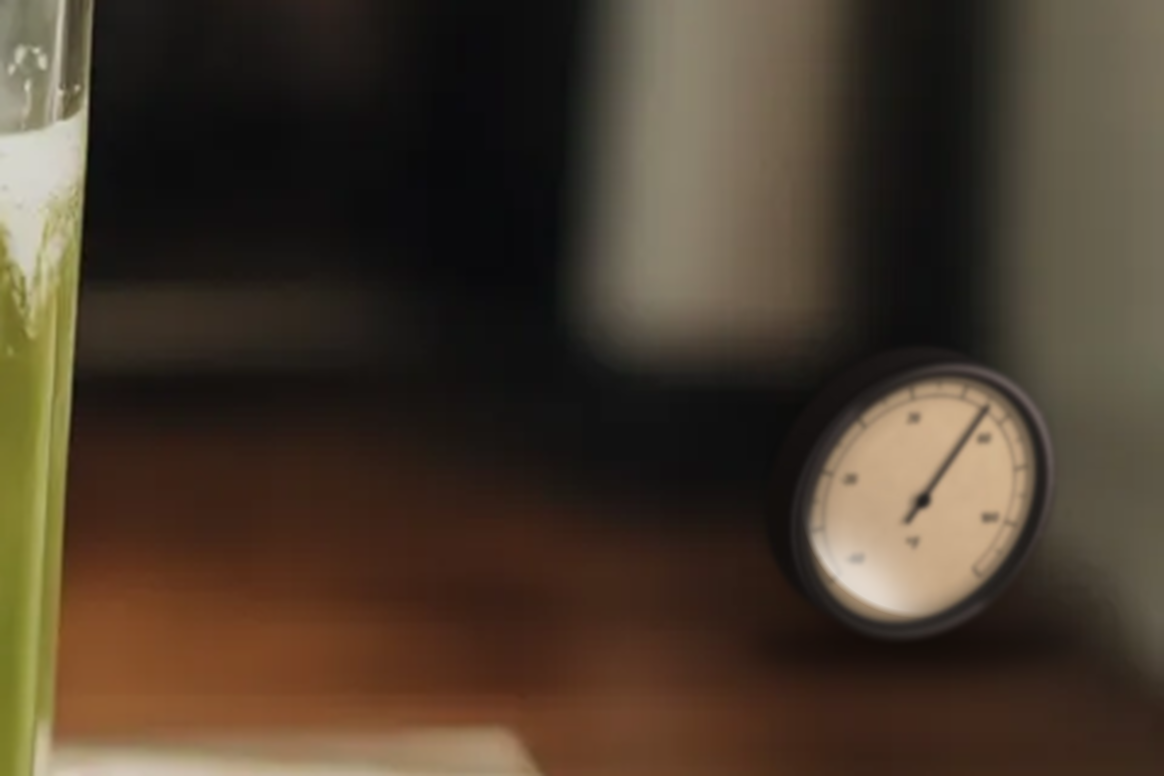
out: °F 50
